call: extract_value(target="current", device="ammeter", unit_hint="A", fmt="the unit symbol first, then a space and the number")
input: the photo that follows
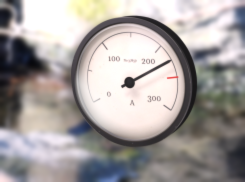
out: A 225
